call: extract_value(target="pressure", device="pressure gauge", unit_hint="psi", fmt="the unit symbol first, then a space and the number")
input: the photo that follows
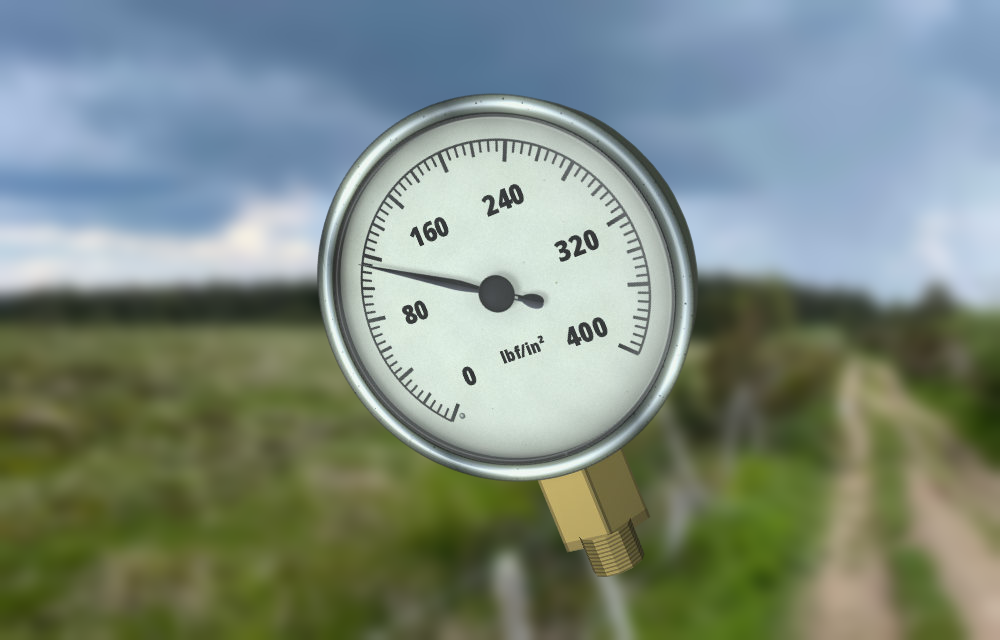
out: psi 115
